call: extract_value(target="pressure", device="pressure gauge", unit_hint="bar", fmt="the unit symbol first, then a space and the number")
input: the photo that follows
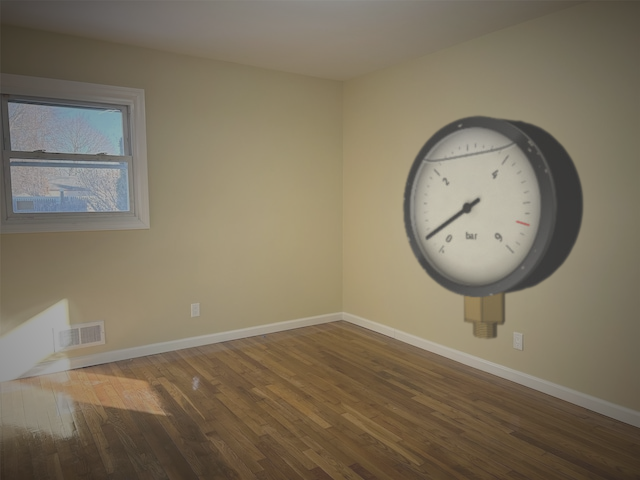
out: bar 0.4
